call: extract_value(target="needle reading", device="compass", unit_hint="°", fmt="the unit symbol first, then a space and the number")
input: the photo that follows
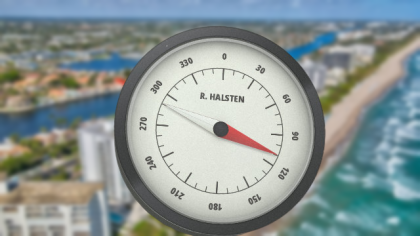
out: ° 110
